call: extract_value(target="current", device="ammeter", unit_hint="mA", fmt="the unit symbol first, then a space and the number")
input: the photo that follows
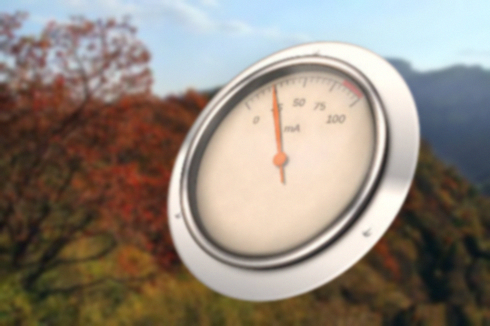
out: mA 25
